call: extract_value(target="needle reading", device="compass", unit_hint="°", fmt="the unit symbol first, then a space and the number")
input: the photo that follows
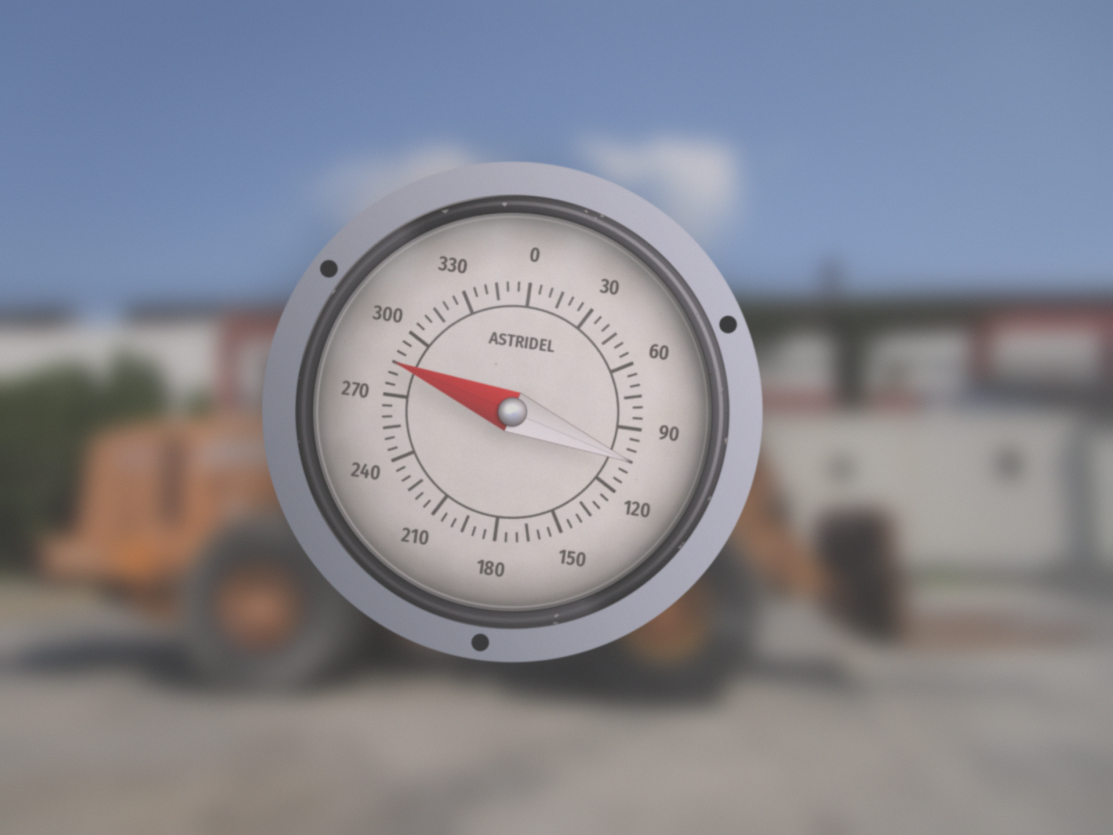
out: ° 285
